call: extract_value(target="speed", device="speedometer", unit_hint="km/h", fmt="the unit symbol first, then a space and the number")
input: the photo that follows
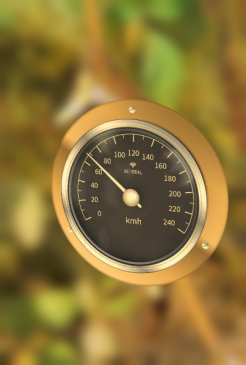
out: km/h 70
